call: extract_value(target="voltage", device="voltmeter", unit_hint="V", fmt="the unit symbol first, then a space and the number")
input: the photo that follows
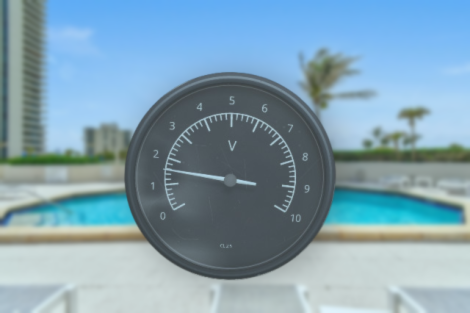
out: V 1.6
